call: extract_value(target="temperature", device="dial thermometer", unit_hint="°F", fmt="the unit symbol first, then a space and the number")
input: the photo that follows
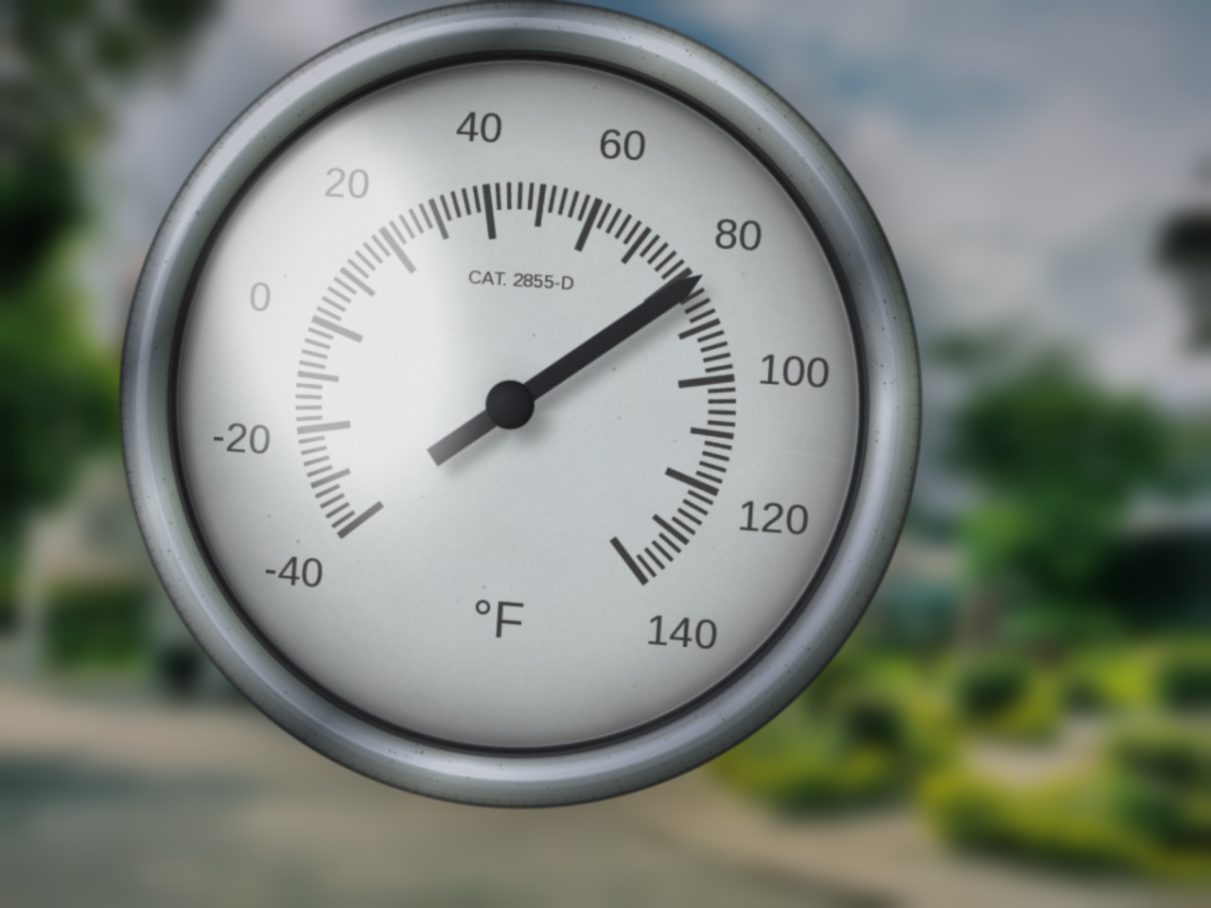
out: °F 82
